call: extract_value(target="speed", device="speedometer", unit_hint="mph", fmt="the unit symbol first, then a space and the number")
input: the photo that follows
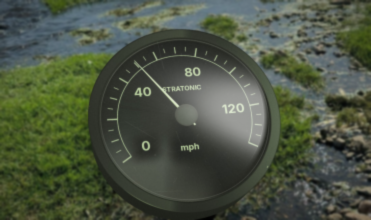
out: mph 50
